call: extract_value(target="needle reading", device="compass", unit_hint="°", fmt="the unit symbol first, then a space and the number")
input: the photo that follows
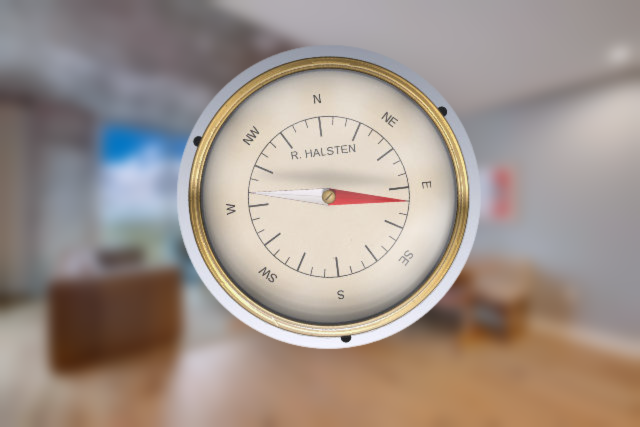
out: ° 100
